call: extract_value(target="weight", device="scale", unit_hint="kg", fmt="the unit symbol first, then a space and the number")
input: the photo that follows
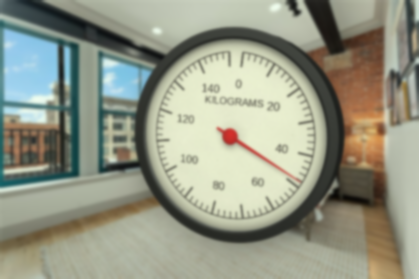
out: kg 48
